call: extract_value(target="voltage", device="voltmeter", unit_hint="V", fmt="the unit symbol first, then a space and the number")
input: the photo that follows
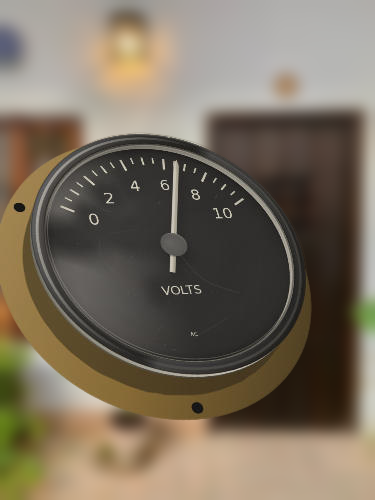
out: V 6.5
